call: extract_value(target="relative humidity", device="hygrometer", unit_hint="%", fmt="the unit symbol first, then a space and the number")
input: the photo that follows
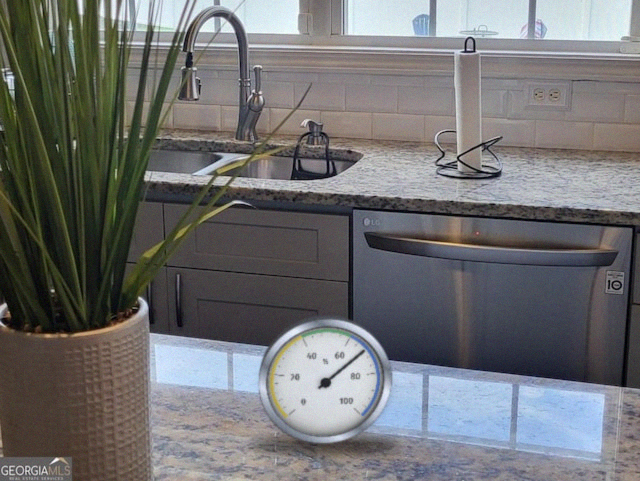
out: % 68
